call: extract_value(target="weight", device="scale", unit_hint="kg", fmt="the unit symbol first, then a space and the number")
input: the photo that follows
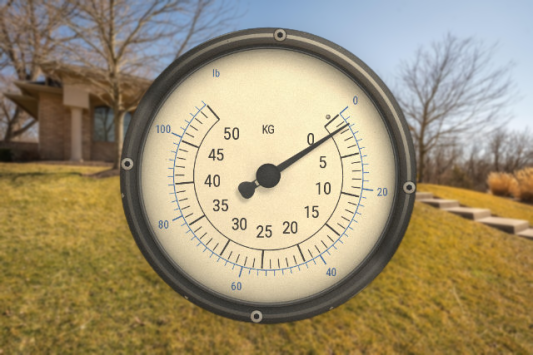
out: kg 1.5
